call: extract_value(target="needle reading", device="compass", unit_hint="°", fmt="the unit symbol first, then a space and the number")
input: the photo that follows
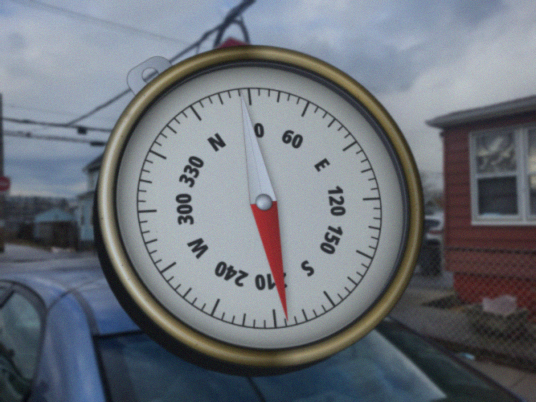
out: ° 205
